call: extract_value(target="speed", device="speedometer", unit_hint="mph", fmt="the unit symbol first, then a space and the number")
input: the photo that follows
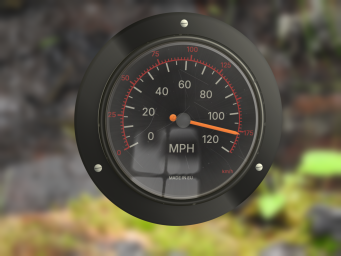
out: mph 110
